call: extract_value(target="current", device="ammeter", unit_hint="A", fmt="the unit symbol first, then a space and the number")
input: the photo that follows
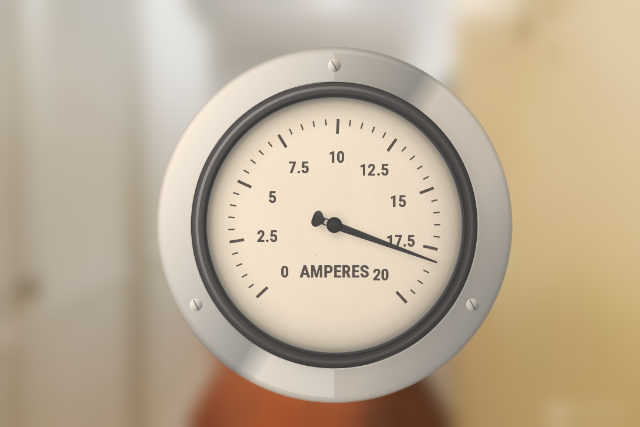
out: A 18
